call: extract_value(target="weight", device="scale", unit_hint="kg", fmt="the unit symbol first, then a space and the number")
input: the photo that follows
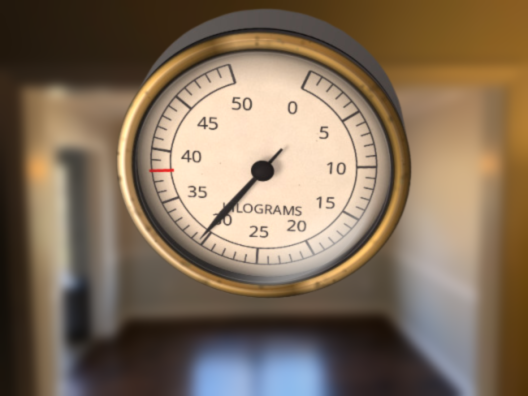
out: kg 30.5
